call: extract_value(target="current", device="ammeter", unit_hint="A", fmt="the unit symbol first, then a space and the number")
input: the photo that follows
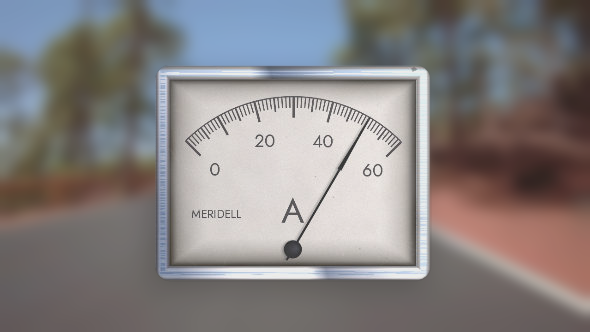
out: A 50
